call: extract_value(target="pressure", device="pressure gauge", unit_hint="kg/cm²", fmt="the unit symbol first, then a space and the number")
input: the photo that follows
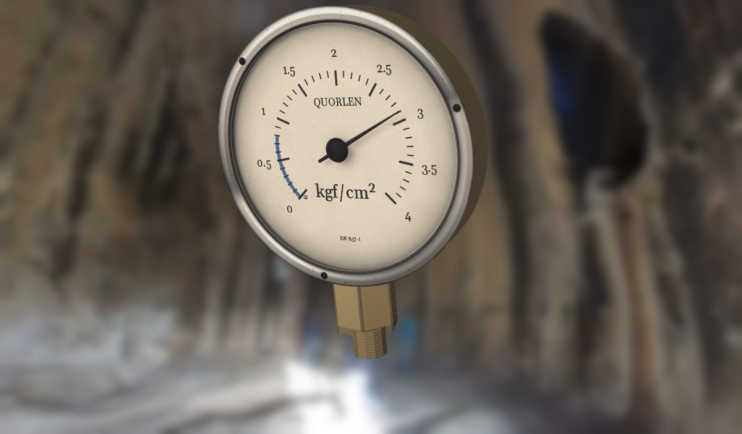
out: kg/cm² 2.9
